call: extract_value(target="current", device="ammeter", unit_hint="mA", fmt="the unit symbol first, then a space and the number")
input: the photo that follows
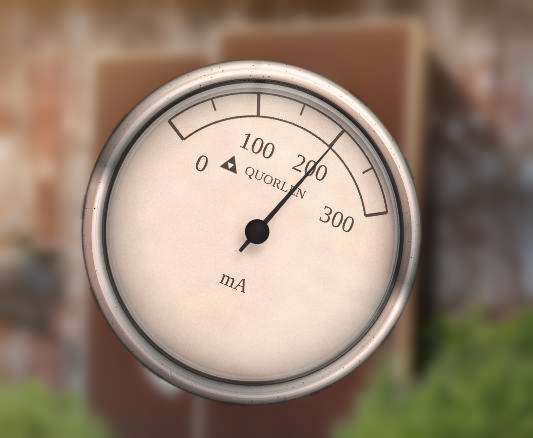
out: mA 200
